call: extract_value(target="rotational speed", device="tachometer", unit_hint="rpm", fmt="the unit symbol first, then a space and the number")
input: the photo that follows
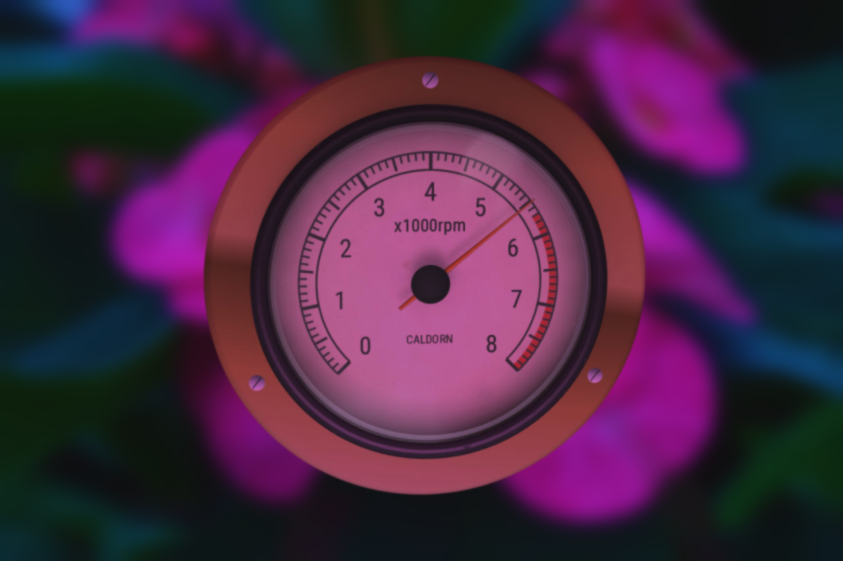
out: rpm 5500
